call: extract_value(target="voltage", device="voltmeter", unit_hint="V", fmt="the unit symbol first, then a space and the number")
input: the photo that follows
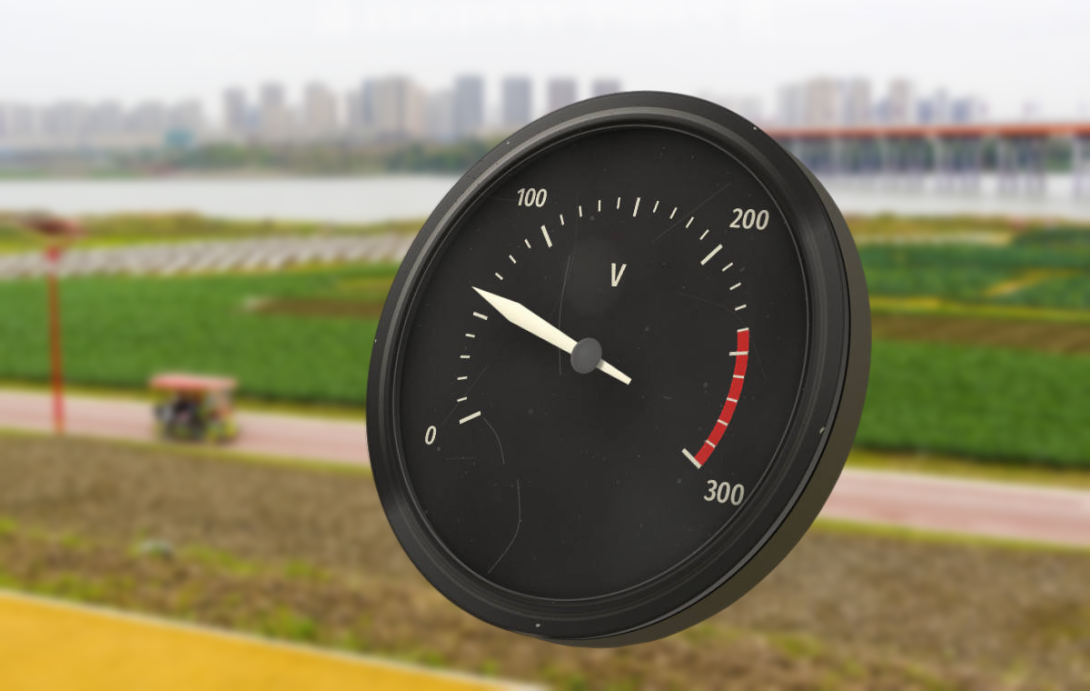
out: V 60
